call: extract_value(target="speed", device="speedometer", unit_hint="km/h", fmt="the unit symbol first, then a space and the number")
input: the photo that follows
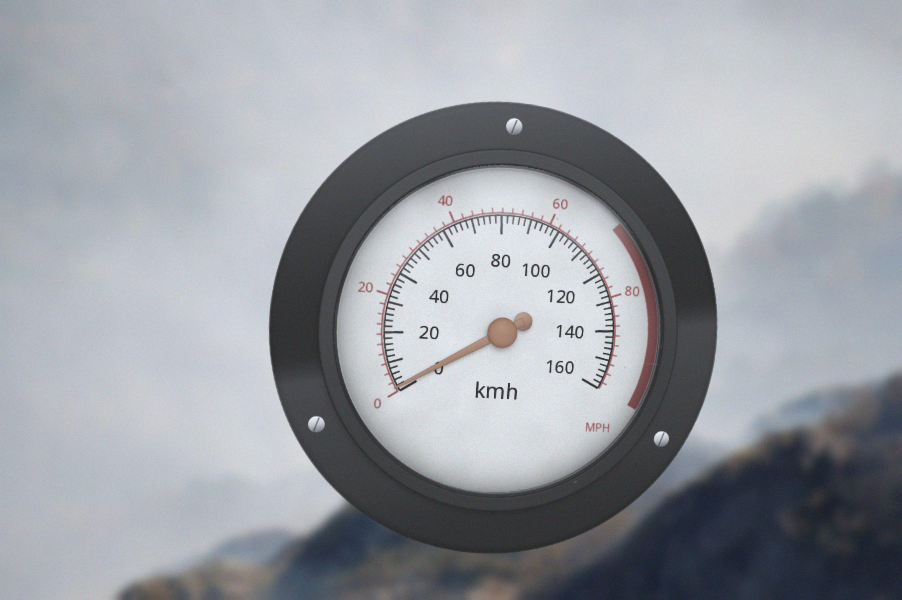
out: km/h 2
